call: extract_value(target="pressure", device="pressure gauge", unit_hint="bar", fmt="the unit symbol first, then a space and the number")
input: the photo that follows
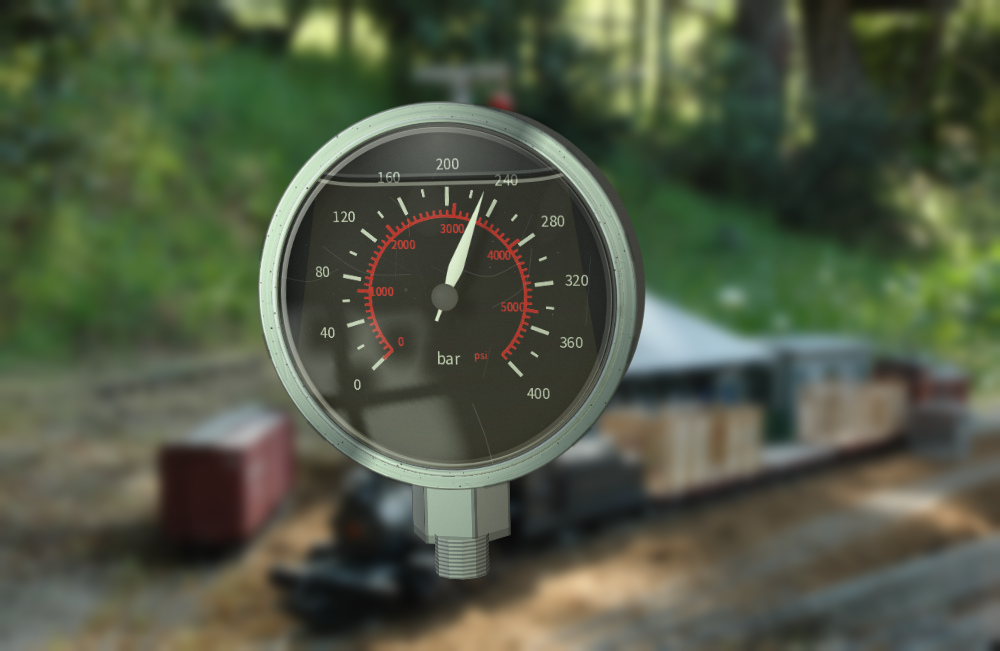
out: bar 230
